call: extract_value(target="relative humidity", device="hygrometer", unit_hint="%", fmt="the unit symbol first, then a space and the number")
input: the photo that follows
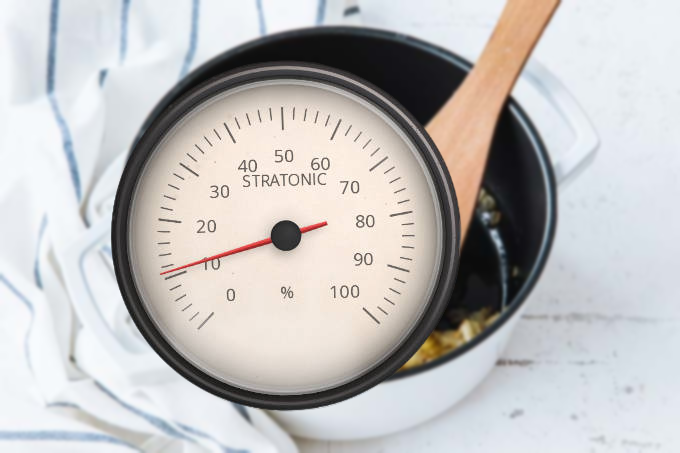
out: % 11
